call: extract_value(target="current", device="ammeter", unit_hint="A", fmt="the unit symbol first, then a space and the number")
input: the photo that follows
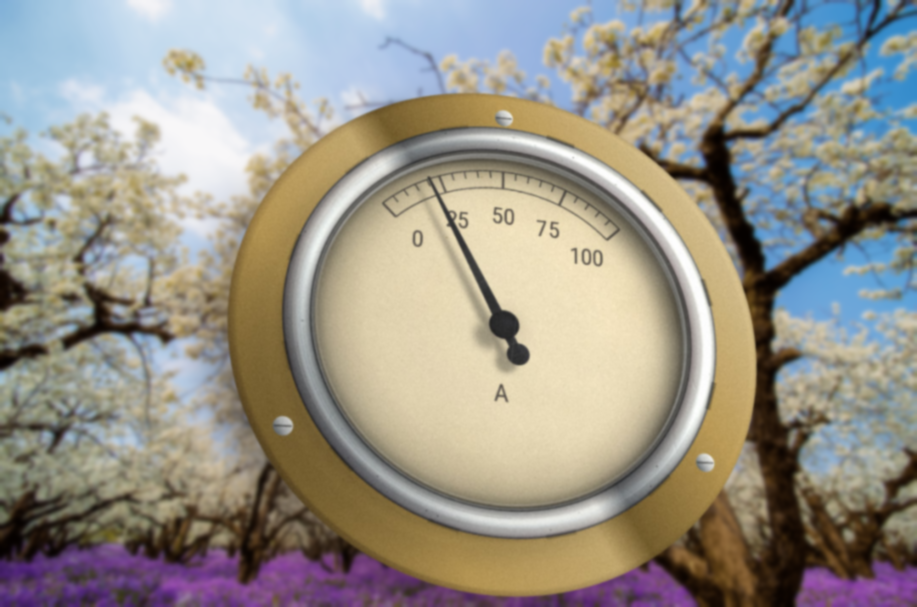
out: A 20
